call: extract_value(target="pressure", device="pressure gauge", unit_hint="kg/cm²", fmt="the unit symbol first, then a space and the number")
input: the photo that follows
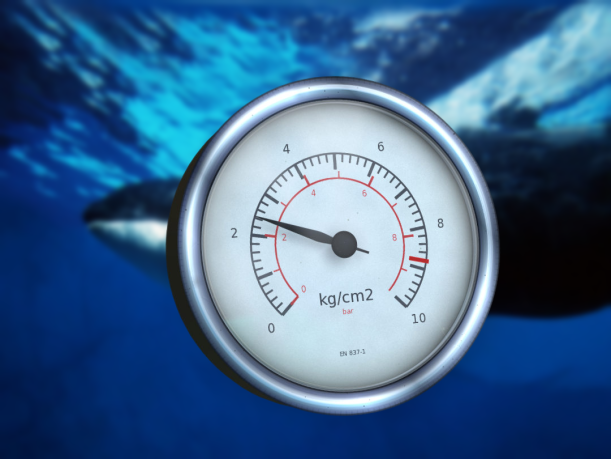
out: kg/cm² 2.4
